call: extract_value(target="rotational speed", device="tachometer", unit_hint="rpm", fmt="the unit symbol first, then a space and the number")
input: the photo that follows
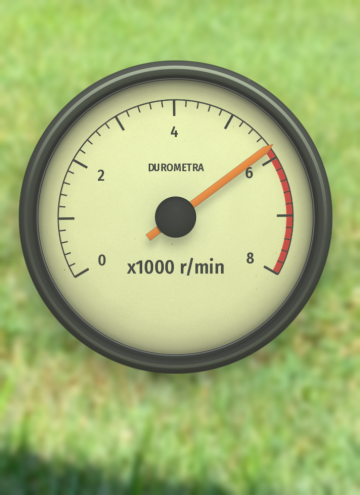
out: rpm 5800
